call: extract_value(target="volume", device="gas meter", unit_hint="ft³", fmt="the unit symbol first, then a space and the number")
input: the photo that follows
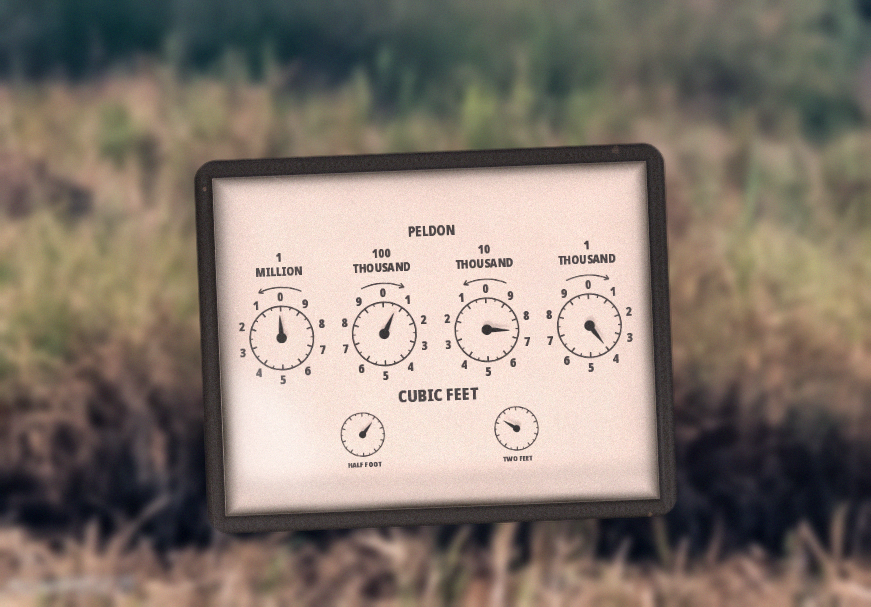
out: ft³ 7400
